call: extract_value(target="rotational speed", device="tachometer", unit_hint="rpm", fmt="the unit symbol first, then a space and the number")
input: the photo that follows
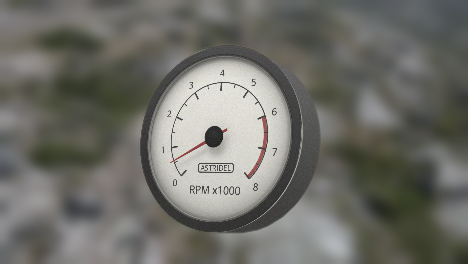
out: rpm 500
